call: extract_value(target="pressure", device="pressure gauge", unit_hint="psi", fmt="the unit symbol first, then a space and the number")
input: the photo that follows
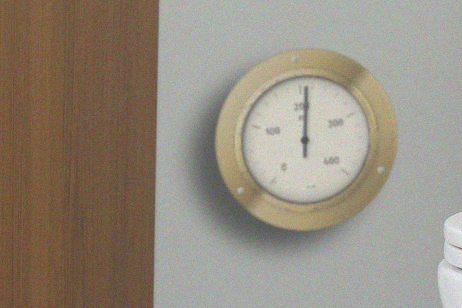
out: psi 210
